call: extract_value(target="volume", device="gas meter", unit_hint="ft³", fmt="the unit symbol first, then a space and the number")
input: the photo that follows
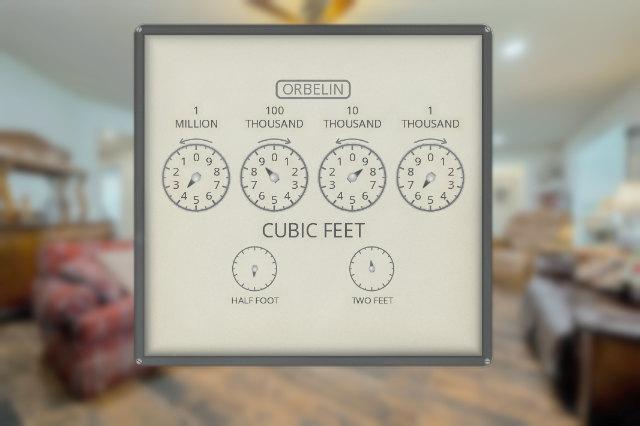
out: ft³ 388600
